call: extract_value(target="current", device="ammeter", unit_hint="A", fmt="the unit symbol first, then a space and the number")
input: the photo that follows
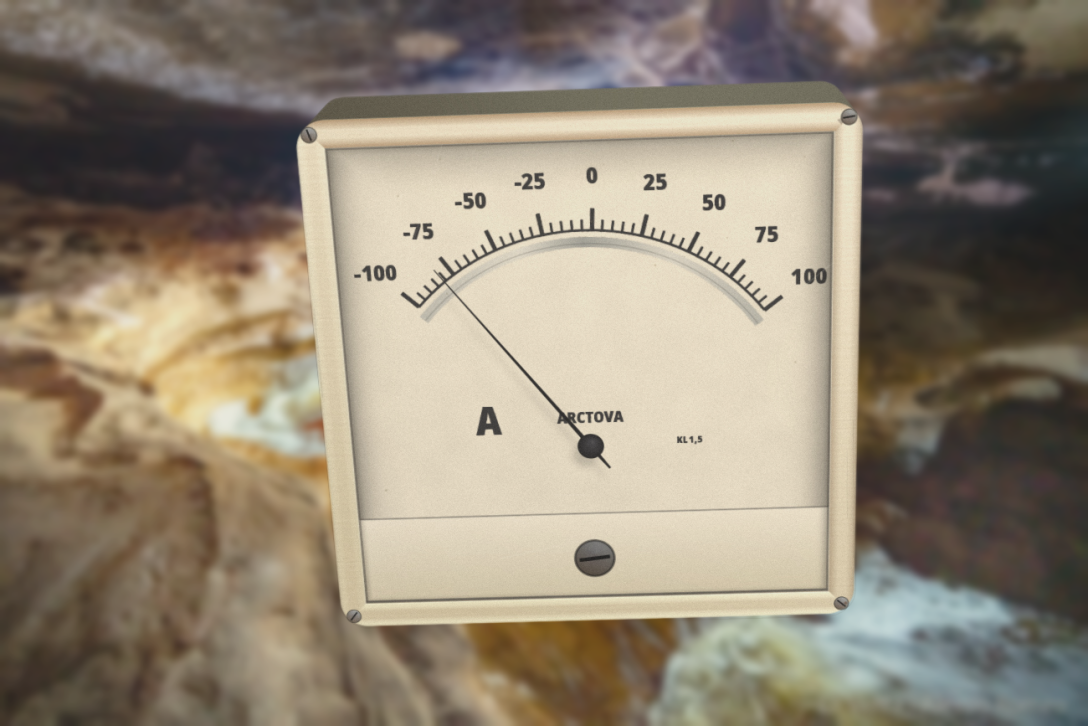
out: A -80
